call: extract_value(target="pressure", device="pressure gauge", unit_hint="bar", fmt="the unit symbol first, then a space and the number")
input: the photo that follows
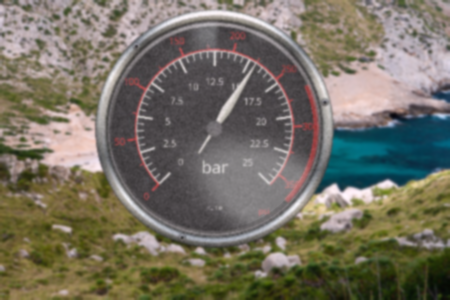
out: bar 15.5
